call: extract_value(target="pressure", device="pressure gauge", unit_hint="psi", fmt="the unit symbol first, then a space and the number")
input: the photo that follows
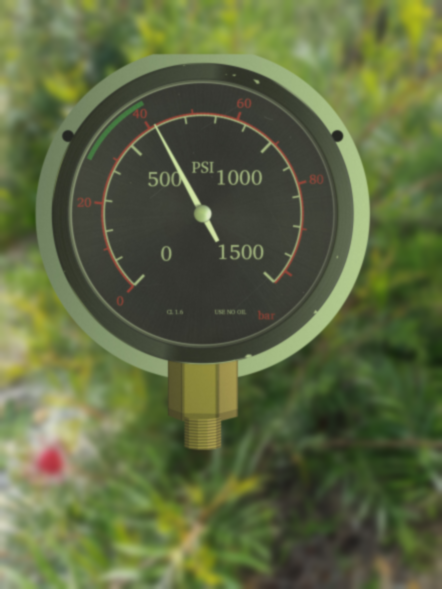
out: psi 600
